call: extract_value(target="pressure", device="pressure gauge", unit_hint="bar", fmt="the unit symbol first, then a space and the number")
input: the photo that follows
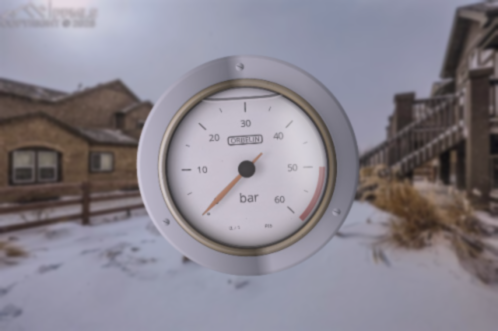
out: bar 0
